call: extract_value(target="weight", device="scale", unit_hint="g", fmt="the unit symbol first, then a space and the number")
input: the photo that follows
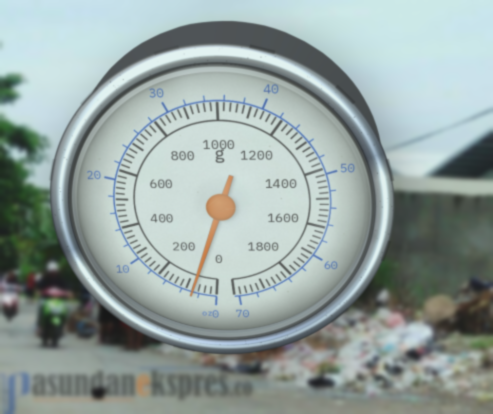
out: g 80
